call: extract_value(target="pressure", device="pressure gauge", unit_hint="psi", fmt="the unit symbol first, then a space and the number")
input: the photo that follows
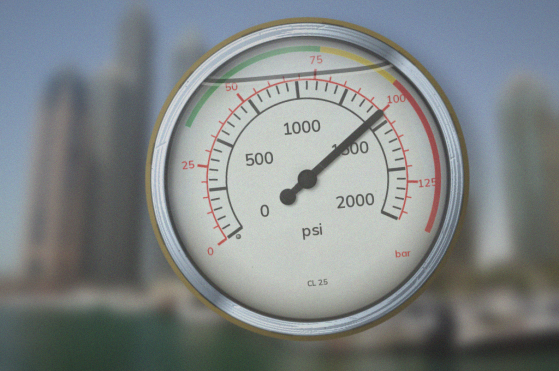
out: psi 1450
